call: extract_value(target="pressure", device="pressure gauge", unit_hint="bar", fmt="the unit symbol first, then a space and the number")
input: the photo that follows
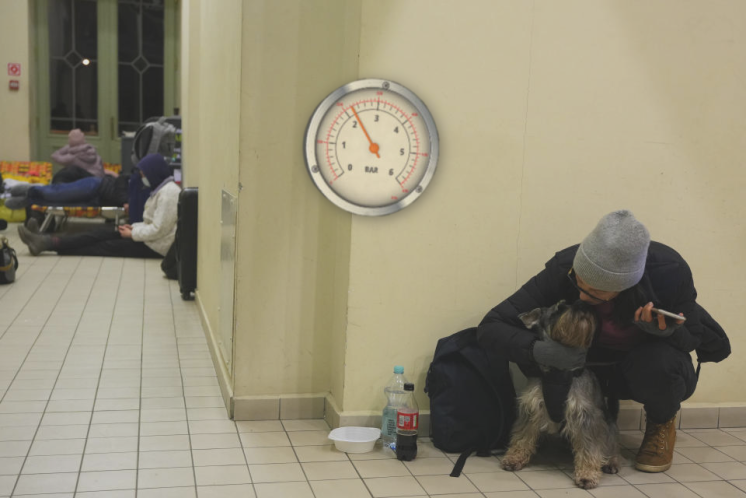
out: bar 2.2
